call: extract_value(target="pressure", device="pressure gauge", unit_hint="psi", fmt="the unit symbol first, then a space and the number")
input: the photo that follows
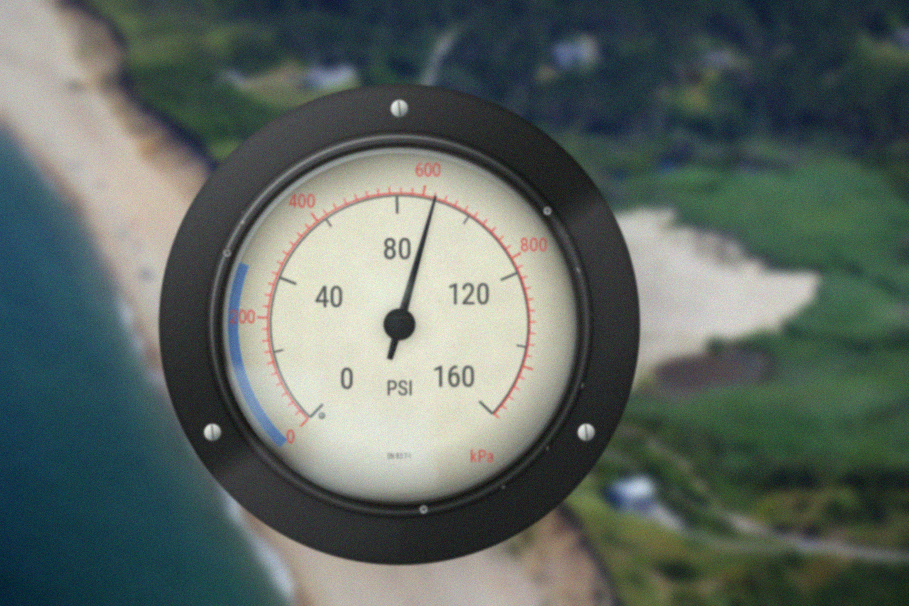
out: psi 90
